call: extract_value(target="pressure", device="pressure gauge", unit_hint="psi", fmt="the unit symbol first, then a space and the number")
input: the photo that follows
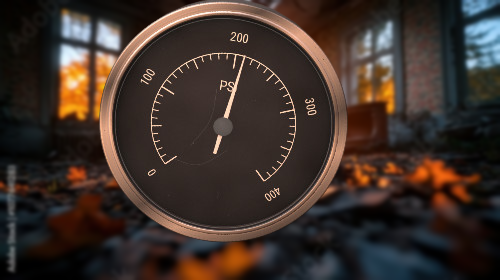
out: psi 210
